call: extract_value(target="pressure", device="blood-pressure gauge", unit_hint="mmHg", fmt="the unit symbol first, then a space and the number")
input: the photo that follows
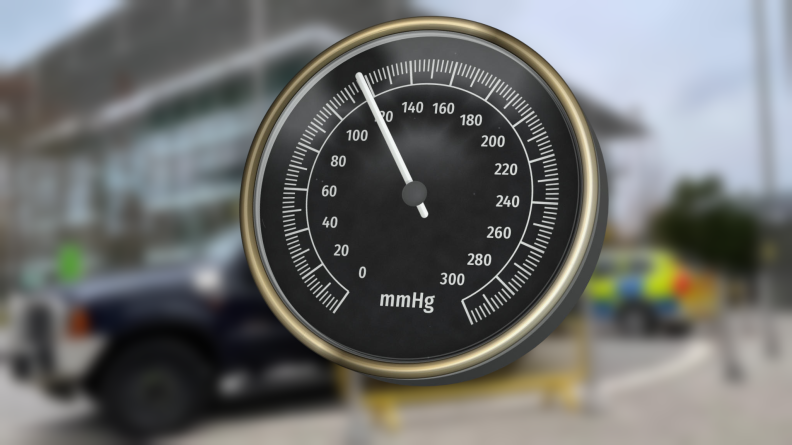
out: mmHg 118
